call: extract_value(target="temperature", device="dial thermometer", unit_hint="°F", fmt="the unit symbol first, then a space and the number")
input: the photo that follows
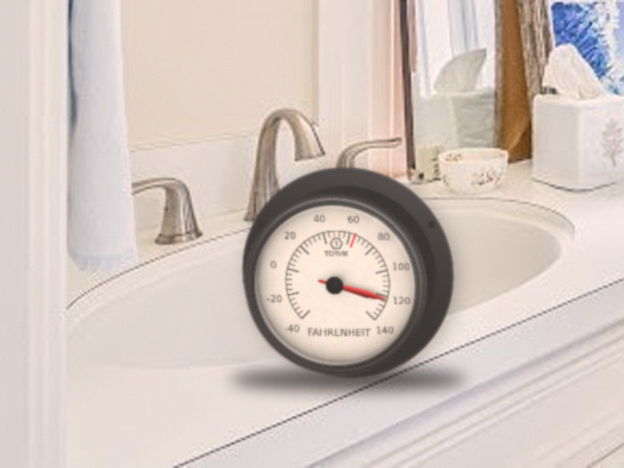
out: °F 120
